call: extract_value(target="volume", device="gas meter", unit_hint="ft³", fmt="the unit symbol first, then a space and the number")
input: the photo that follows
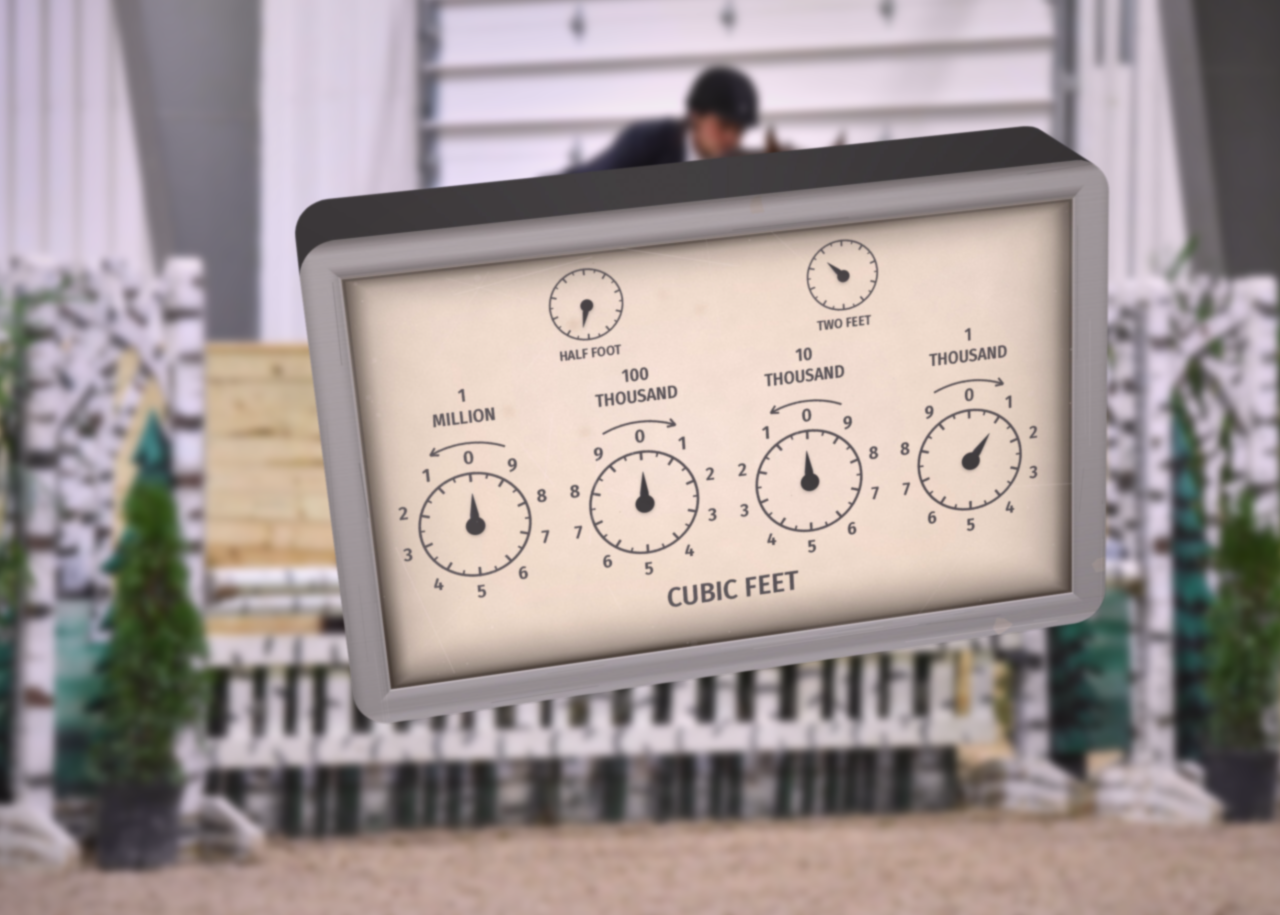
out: ft³ 100
